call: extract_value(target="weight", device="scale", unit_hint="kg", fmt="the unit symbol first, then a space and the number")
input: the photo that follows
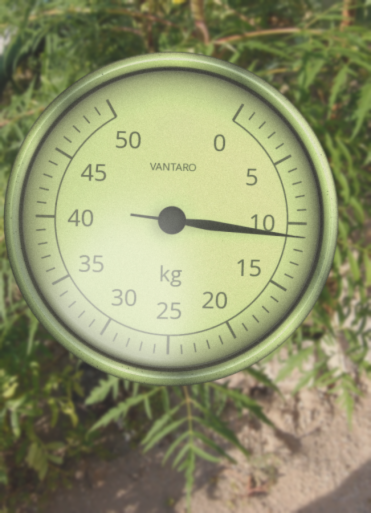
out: kg 11
